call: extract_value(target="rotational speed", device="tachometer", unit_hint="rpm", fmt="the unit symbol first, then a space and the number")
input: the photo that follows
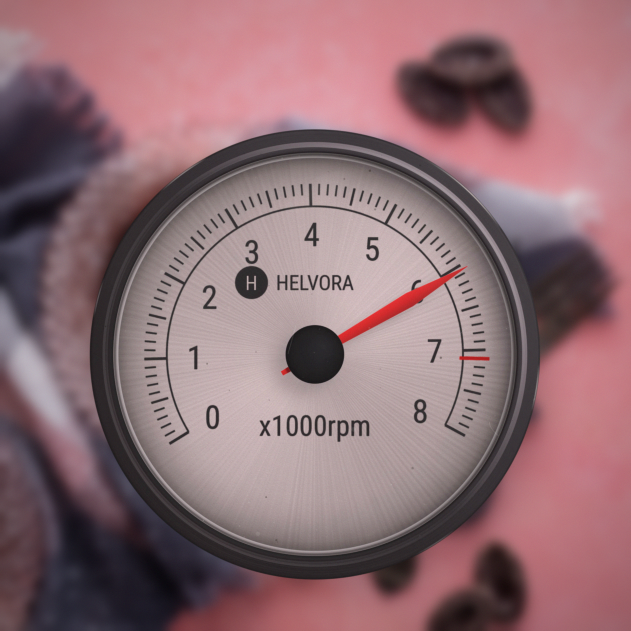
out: rpm 6050
